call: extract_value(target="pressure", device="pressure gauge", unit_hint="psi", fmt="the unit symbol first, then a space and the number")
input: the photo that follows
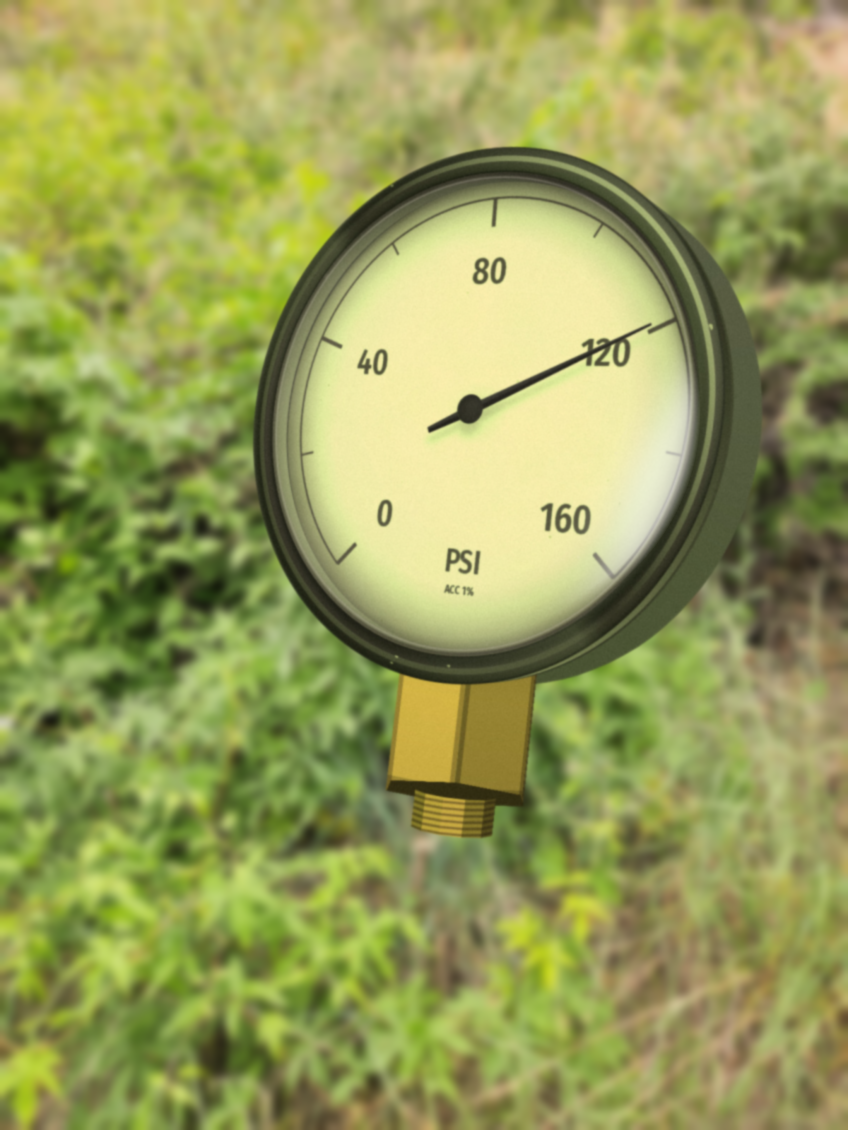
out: psi 120
